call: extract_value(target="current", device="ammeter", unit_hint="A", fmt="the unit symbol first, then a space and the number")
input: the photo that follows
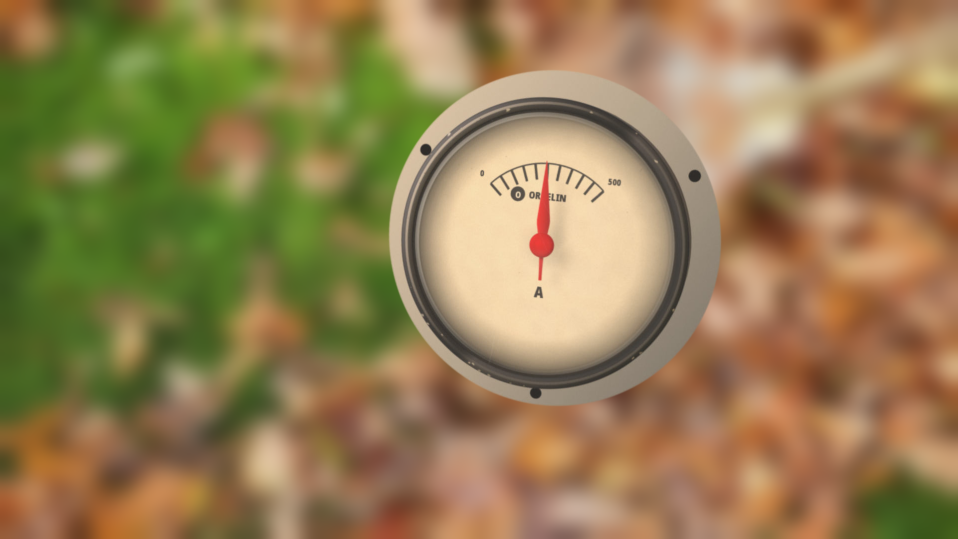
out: A 250
